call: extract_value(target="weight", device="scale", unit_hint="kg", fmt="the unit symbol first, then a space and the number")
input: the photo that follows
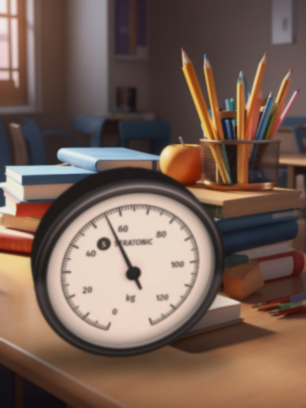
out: kg 55
